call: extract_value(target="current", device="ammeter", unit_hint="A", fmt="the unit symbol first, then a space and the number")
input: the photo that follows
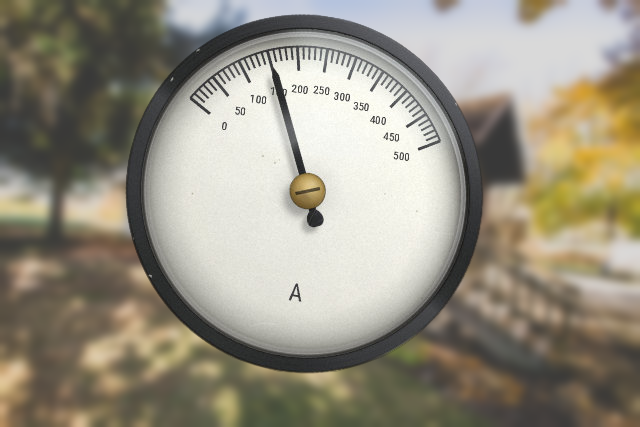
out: A 150
